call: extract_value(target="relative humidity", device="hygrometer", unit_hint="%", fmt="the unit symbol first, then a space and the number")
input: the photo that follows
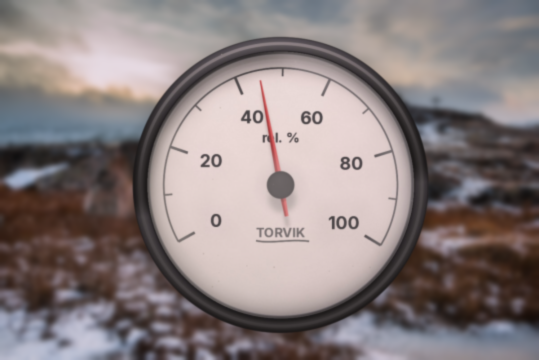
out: % 45
